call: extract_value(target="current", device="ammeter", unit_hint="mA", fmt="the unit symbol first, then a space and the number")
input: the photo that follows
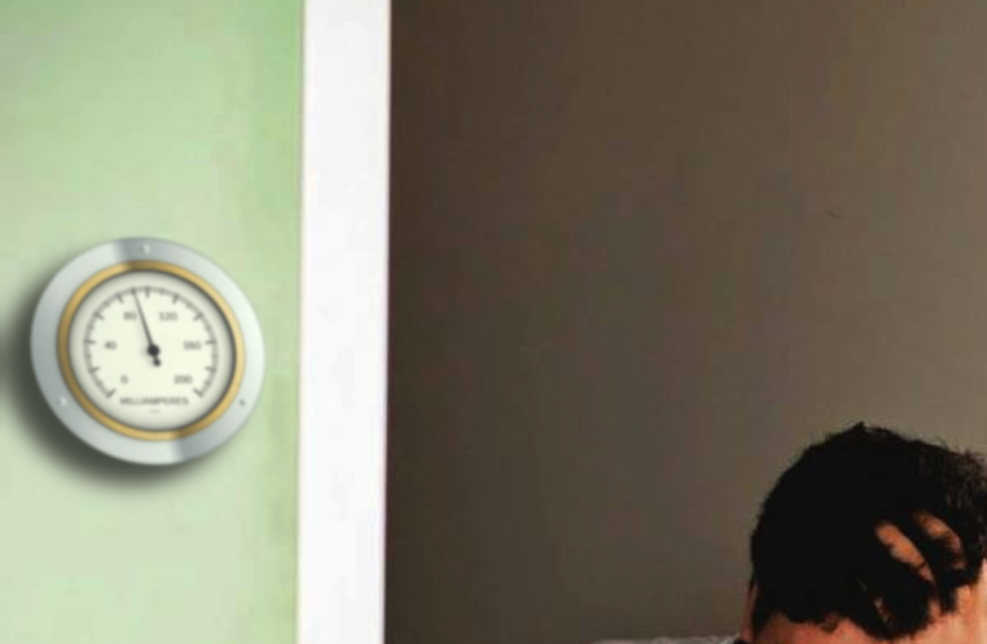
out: mA 90
